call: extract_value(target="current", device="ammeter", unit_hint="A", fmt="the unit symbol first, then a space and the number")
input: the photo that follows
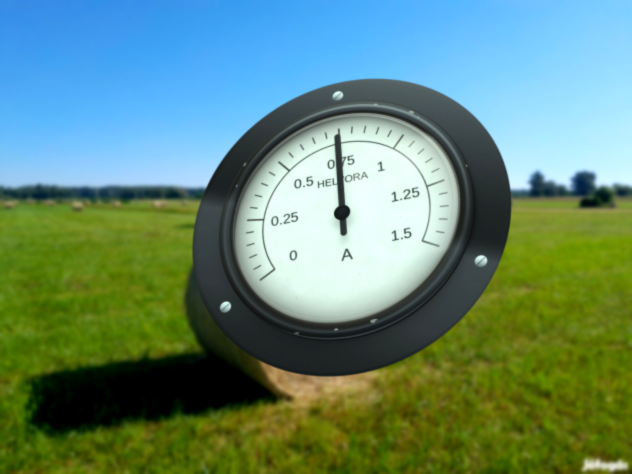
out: A 0.75
